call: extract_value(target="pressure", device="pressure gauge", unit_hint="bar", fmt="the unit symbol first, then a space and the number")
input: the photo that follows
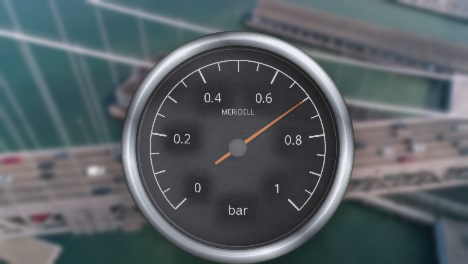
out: bar 0.7
